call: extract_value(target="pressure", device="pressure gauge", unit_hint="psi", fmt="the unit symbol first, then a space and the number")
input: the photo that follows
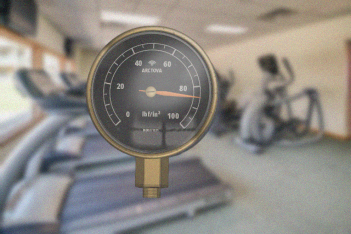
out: psi 85
